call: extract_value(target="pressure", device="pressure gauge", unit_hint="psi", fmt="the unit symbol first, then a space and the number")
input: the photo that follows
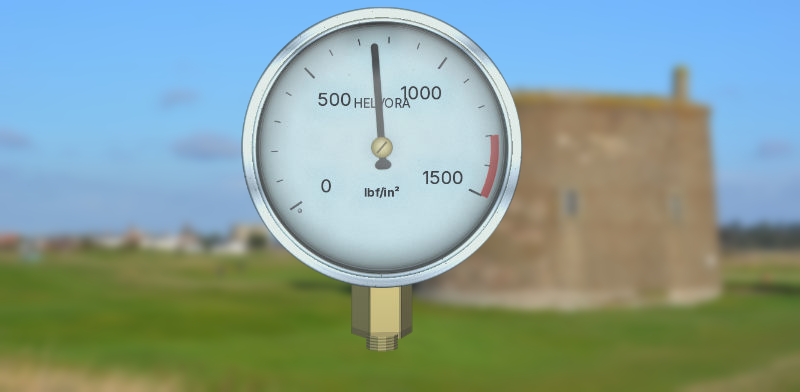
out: psi 750
